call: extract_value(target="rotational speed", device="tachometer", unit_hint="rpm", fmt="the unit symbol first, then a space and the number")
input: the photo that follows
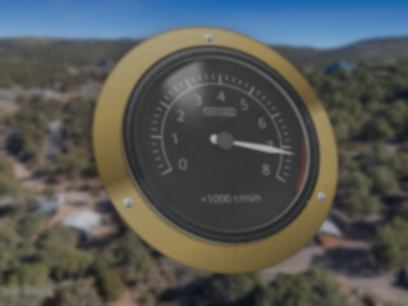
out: rpm 7200
